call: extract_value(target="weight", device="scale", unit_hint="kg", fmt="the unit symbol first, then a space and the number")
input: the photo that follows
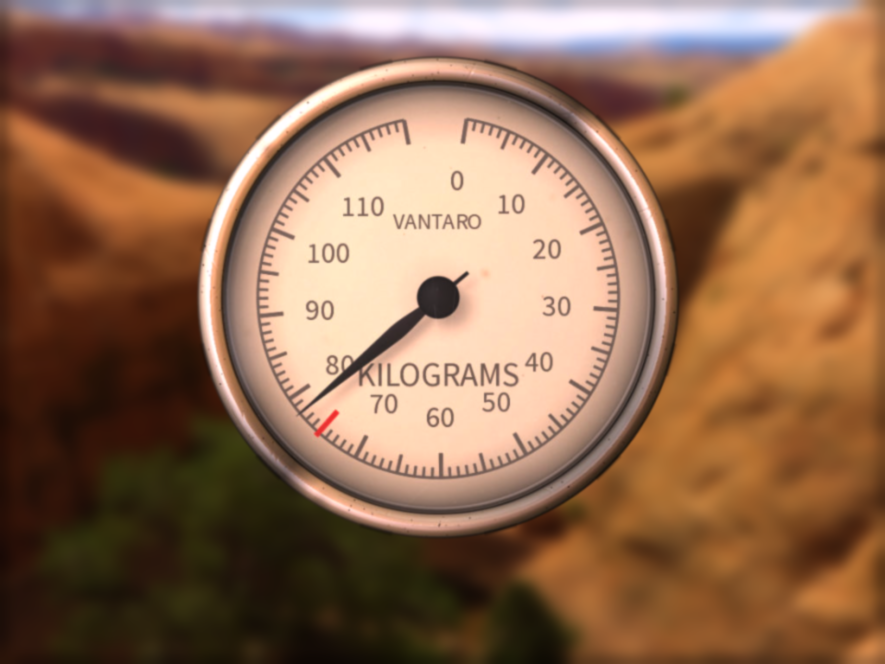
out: kg 78
